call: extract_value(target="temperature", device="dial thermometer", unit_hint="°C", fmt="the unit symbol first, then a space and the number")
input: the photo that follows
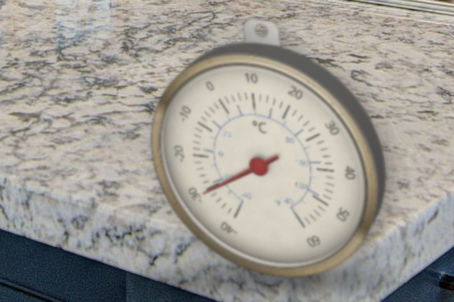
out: °C -30
